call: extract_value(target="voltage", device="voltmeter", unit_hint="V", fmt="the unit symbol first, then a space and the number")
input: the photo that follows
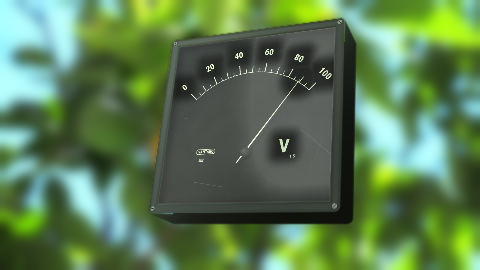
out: V 90
